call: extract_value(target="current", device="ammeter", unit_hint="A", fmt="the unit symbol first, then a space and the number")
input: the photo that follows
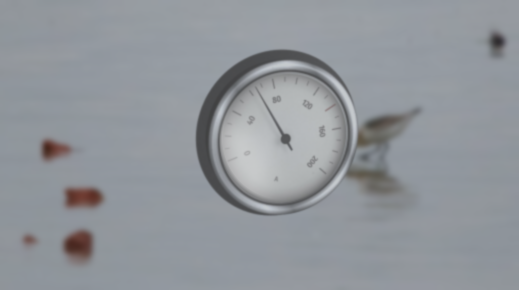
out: A 65
